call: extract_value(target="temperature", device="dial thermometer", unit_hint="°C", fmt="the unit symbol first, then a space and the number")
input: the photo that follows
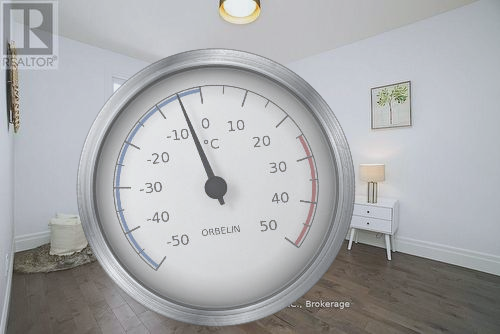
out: °C -5
